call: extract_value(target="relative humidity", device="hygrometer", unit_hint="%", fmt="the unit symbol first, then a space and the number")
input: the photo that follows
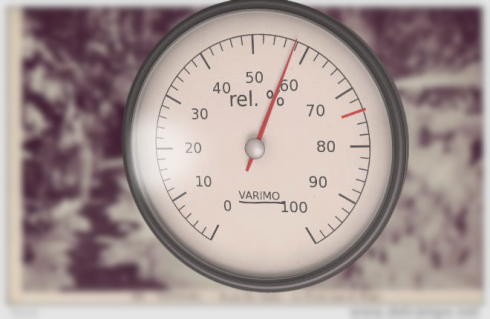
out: % 58
